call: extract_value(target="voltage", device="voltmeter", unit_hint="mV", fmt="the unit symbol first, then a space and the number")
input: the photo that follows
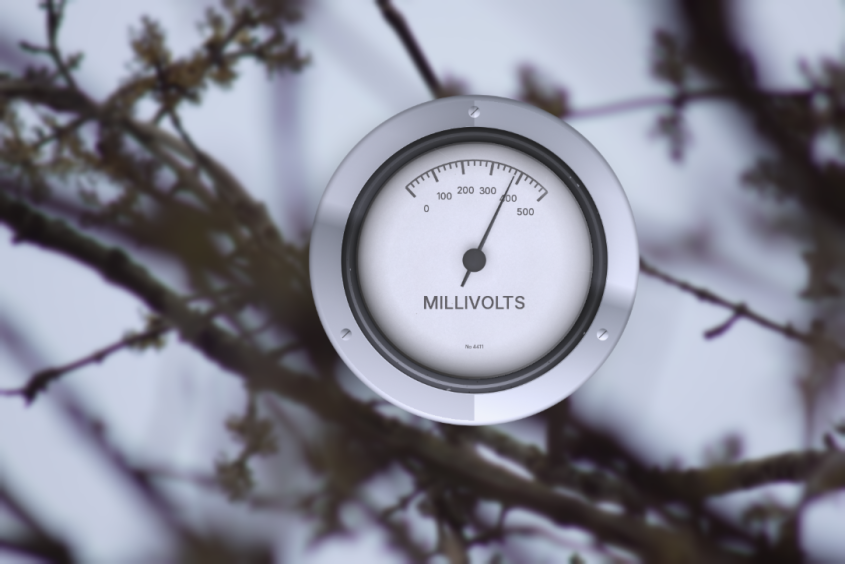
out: mV 380
